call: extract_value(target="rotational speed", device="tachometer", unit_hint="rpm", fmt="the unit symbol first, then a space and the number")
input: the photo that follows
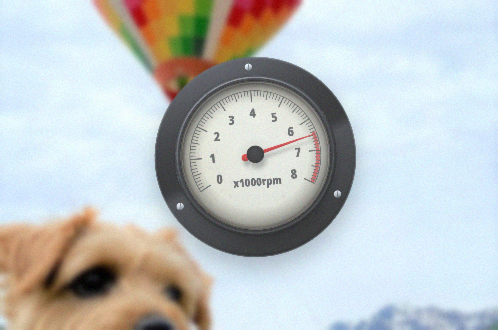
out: rpm 6500
